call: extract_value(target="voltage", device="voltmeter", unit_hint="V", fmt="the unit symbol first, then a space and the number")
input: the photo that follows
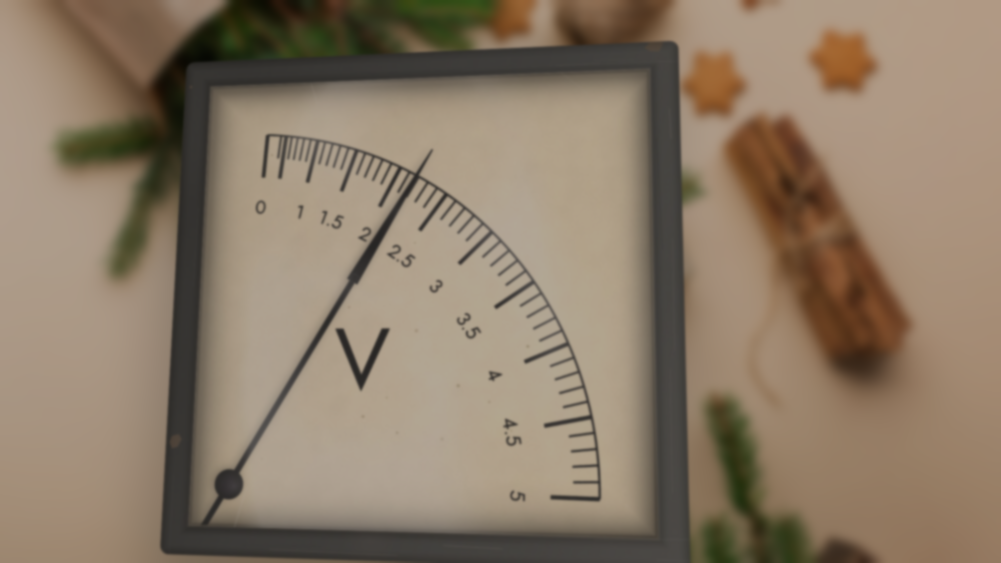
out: V 2.2
